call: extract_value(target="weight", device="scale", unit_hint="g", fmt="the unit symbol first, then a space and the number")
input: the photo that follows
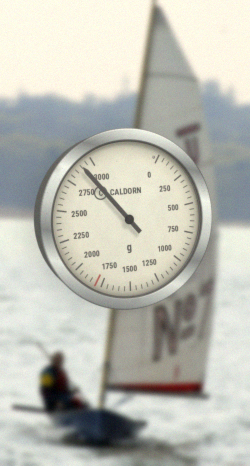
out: g 2900
